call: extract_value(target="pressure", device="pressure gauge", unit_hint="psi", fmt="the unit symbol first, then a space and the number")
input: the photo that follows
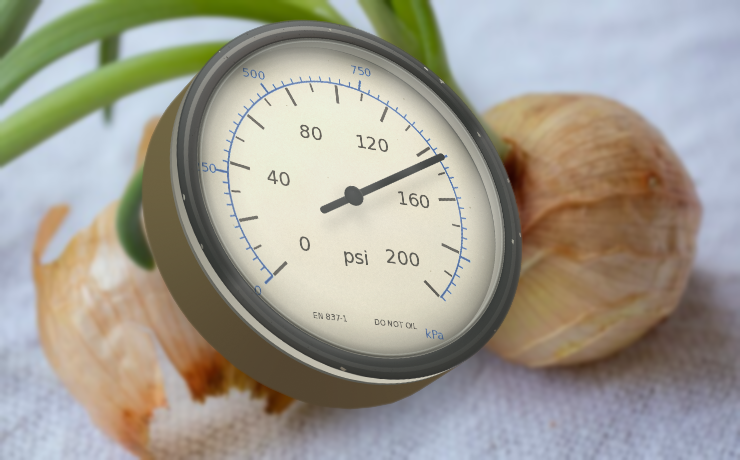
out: psi 145
